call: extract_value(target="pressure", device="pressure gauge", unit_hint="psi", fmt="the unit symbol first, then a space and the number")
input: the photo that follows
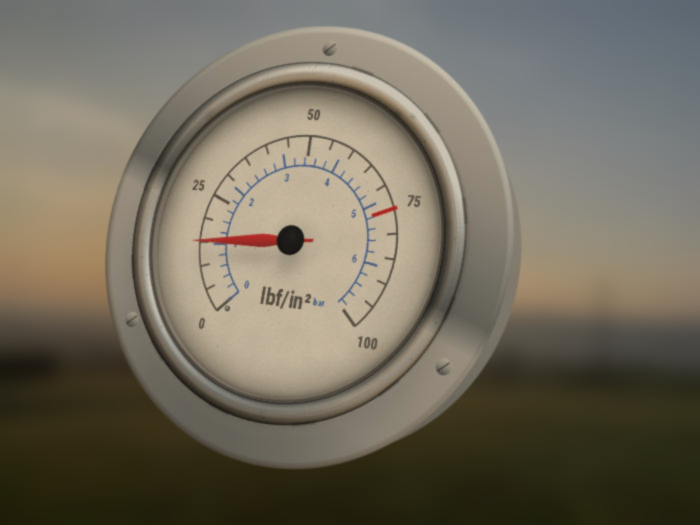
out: psi 15
